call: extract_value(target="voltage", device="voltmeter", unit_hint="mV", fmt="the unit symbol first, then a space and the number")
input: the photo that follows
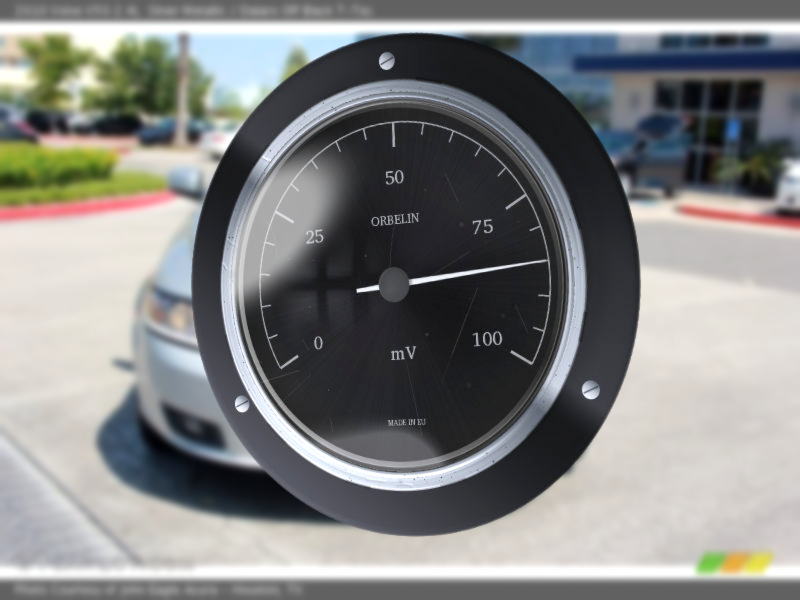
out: mV 85
